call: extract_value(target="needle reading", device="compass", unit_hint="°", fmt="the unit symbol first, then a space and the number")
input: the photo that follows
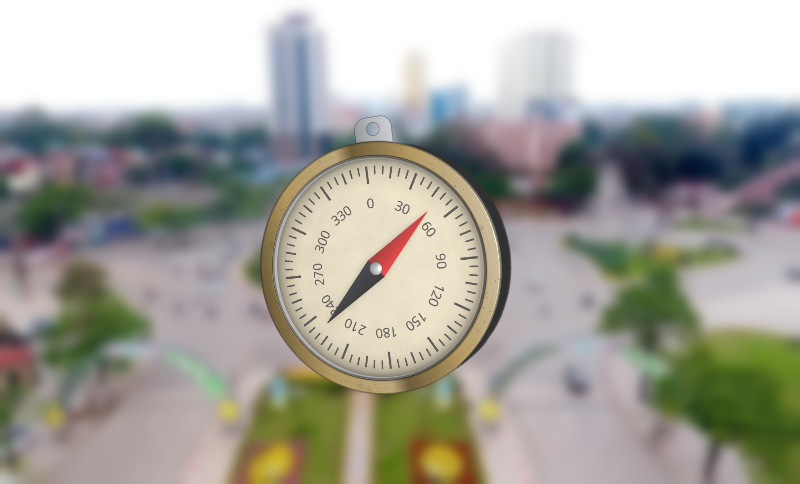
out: ° 50
